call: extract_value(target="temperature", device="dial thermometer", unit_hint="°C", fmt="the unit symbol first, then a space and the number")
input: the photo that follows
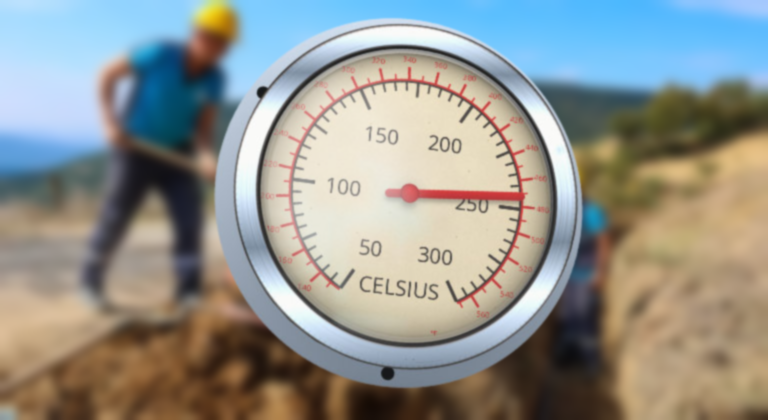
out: °C 245
